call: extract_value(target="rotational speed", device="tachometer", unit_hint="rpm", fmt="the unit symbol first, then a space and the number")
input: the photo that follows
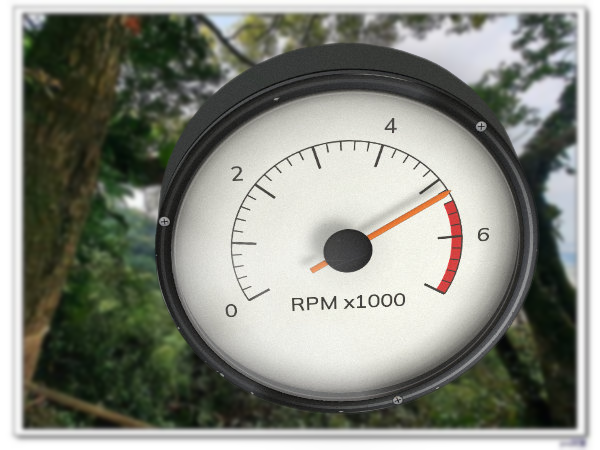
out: rpm 5200
